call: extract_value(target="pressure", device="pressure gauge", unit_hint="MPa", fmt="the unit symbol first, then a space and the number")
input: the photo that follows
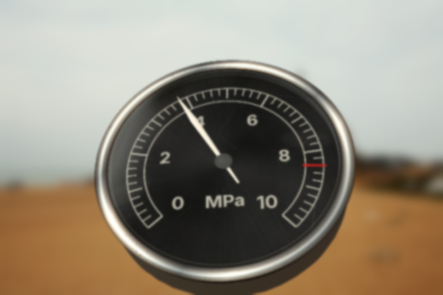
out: MPa 3.8
